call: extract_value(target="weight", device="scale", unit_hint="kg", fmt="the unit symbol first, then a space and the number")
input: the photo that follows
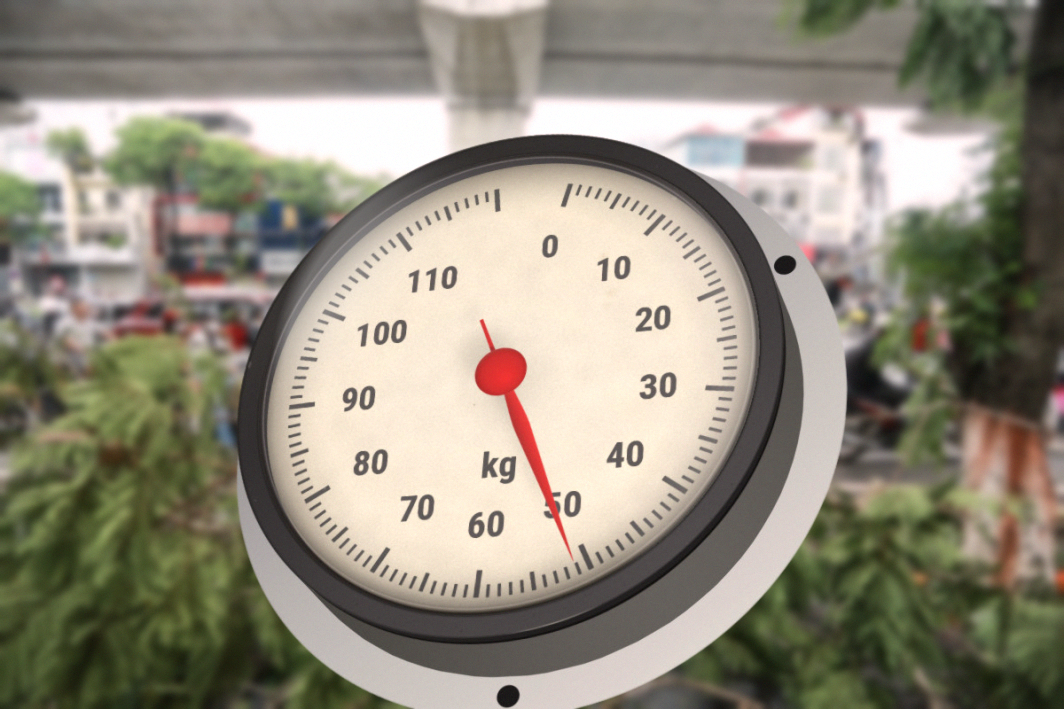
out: kg 51
